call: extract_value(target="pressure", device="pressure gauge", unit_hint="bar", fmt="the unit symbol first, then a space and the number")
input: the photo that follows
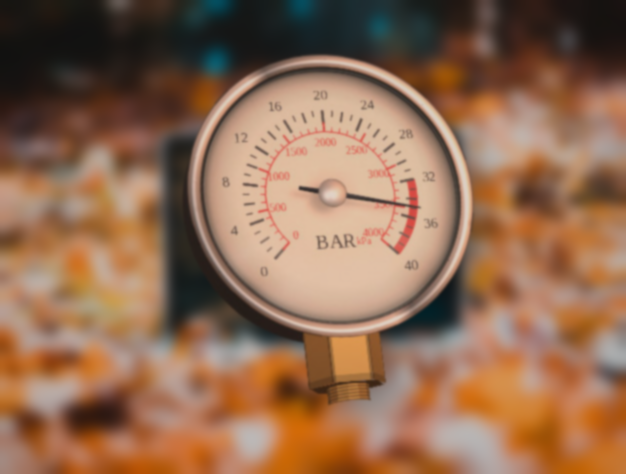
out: bar 35
